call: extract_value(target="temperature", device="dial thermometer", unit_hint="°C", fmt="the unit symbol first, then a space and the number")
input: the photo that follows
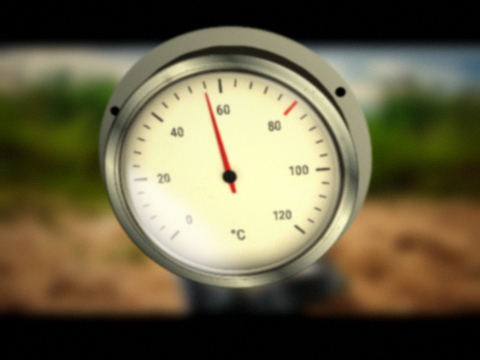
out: °C 56
